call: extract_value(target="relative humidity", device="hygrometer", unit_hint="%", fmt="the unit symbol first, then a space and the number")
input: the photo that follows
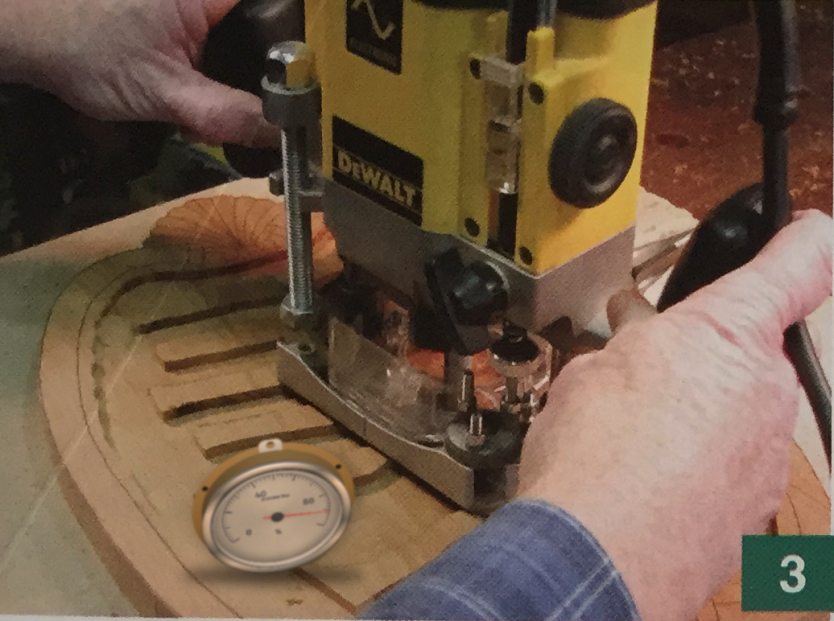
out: % 90
